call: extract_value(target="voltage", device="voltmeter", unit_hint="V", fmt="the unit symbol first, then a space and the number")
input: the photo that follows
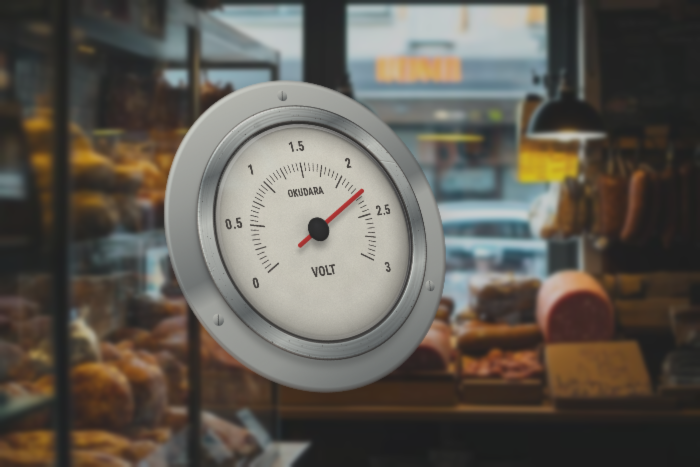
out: V 2.25
